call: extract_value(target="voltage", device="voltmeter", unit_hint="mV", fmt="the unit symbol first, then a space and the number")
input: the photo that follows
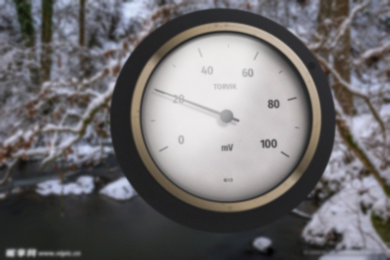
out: mV 20
